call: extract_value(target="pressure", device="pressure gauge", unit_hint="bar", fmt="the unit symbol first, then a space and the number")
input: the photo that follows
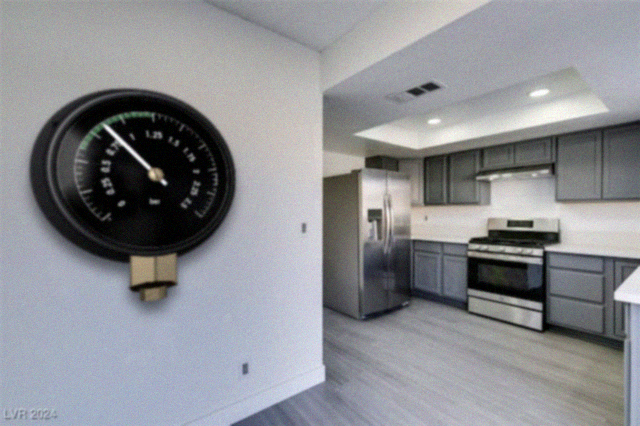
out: bar 0.85
